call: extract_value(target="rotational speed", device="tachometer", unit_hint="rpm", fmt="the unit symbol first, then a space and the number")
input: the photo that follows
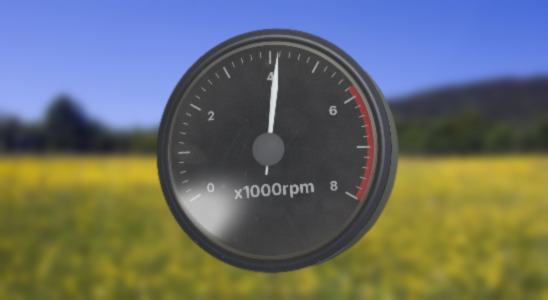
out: rpm 4200
